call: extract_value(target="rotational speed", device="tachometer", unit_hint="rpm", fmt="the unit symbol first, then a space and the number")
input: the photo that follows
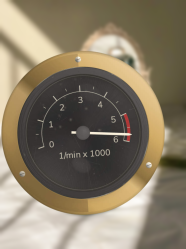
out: rpm 5750
